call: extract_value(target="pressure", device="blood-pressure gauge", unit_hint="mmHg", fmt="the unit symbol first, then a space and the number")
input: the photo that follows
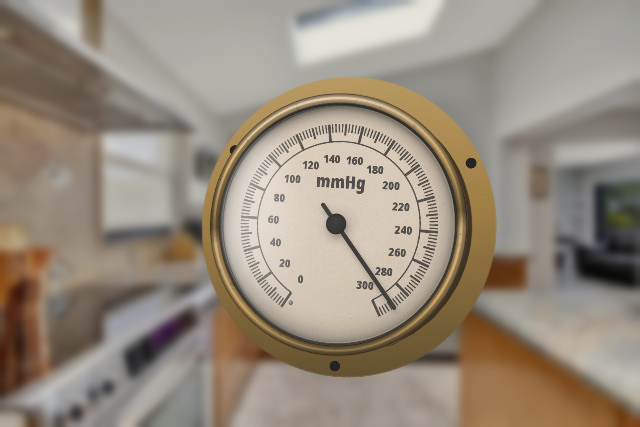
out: mmHg 290
